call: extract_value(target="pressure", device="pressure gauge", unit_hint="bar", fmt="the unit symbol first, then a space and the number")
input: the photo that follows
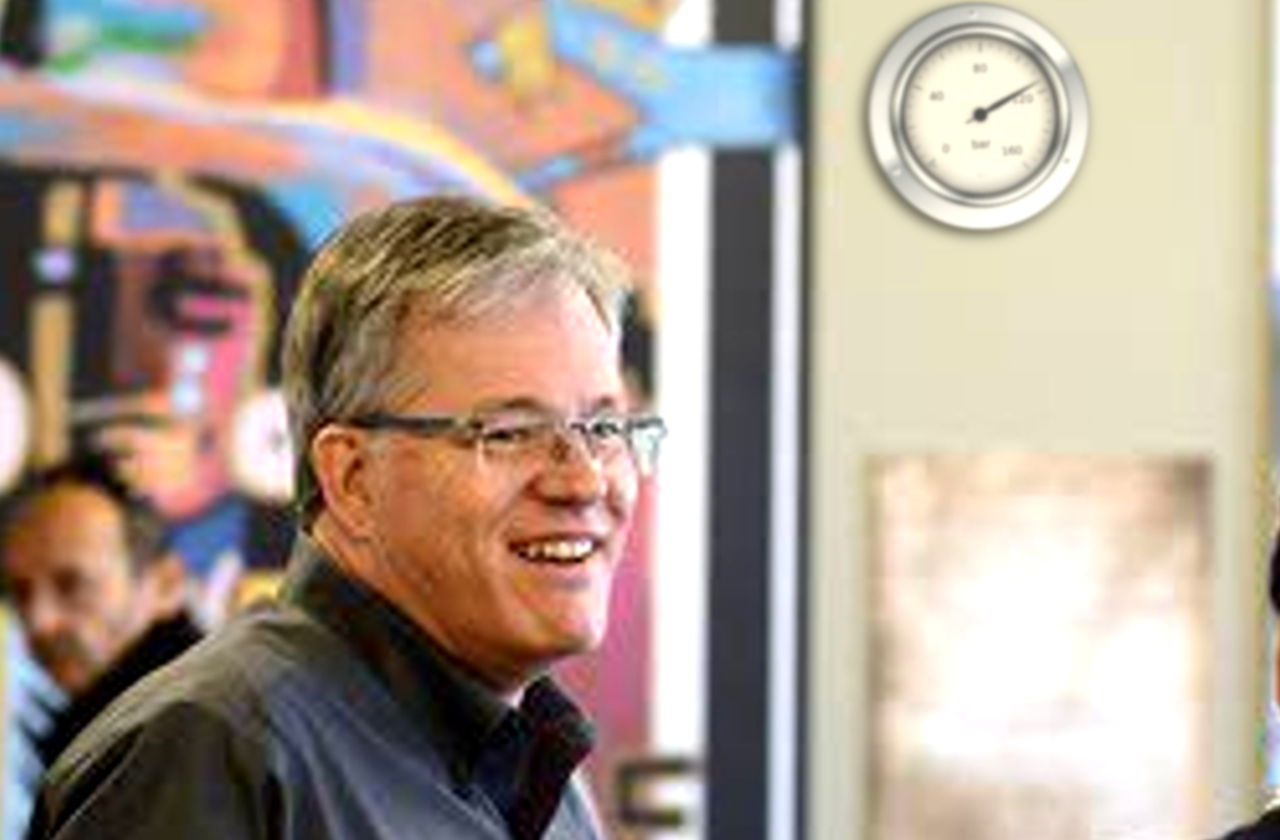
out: bar 115
